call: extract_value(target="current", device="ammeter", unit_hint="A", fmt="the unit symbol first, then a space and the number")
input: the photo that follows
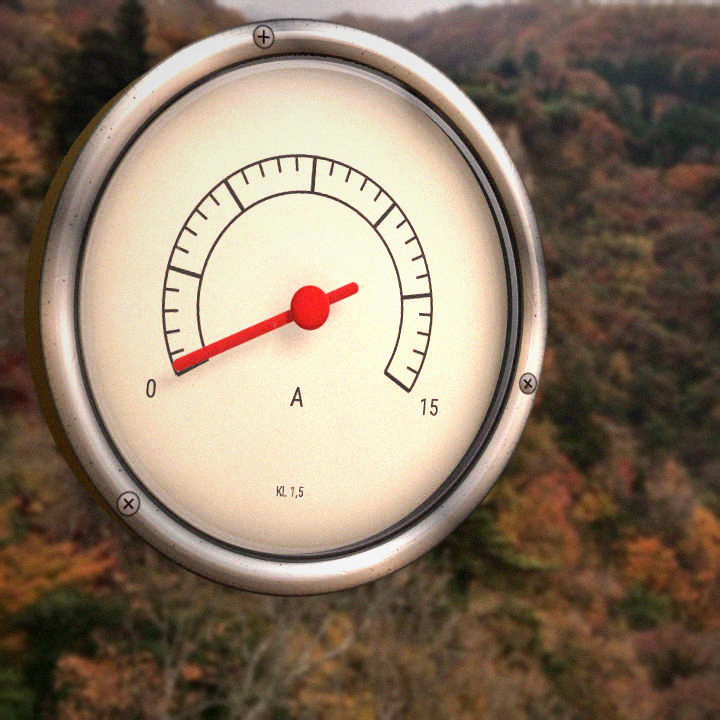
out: A 0.25
